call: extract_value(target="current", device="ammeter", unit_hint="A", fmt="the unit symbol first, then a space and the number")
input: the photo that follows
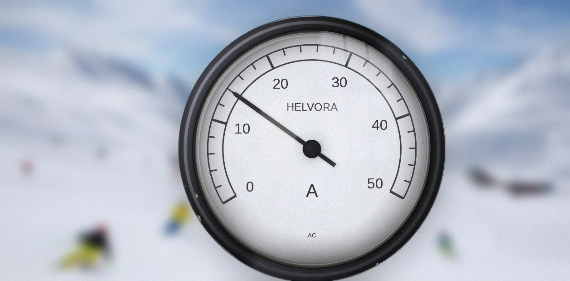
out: A 14
